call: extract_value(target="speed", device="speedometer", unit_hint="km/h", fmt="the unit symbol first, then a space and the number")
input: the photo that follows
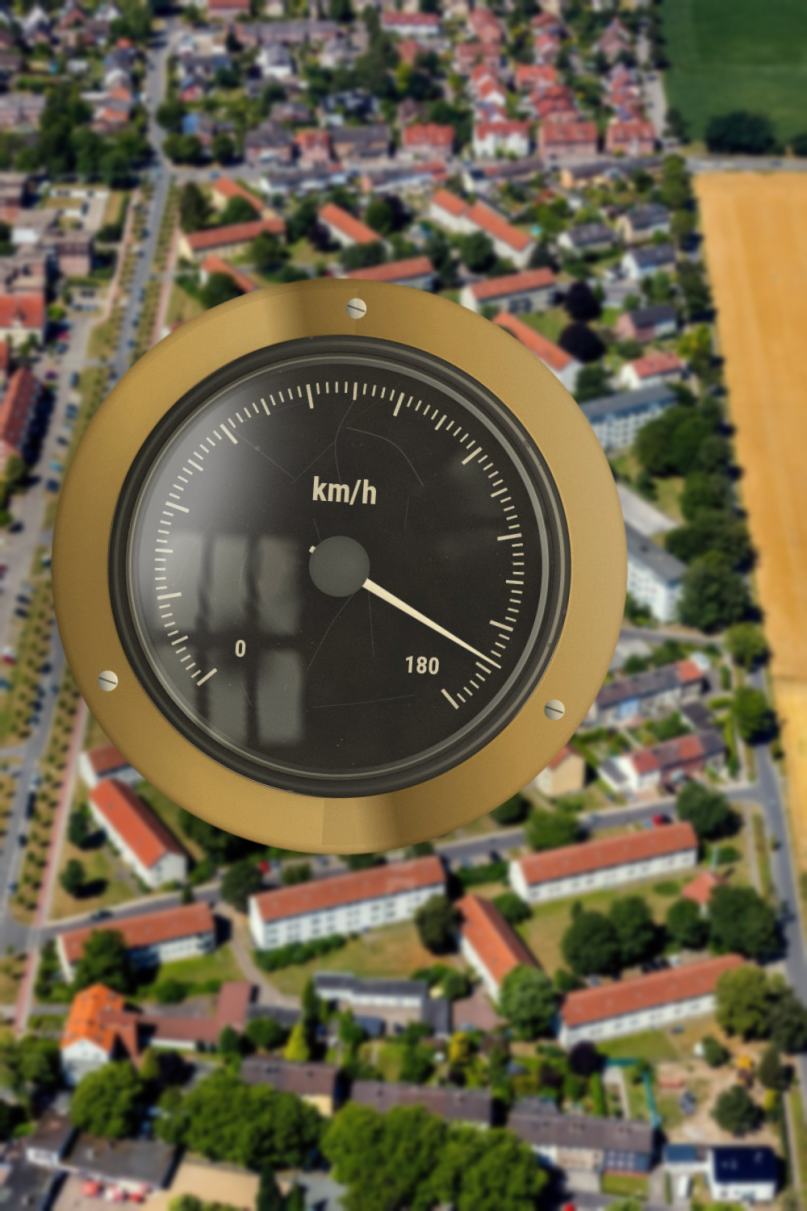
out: km/h 168
